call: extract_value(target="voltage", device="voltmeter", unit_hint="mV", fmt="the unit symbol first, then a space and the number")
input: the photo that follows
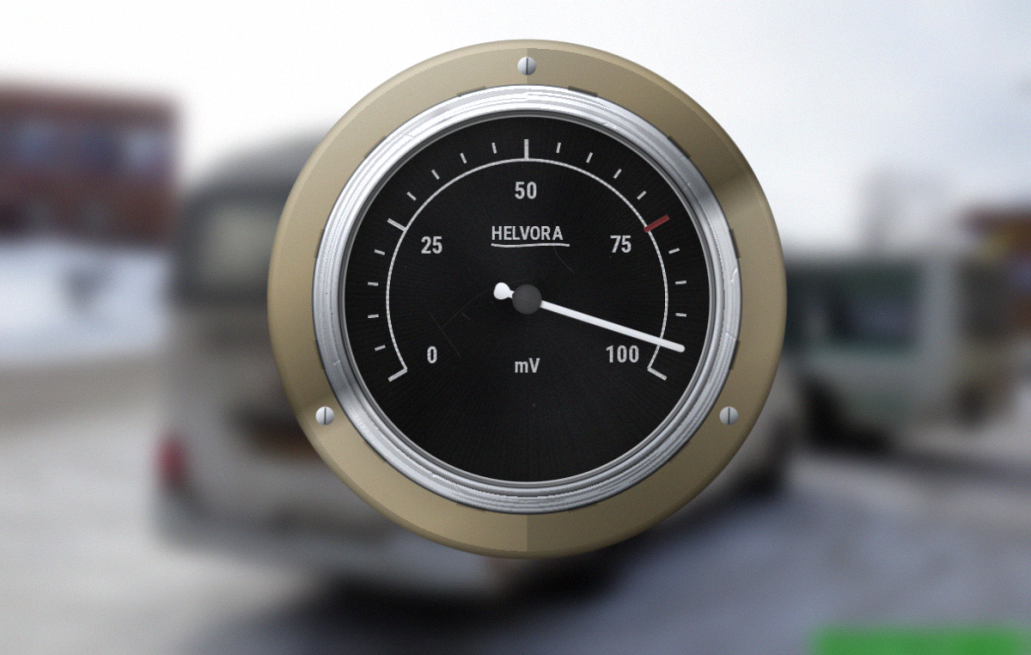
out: mV 95
